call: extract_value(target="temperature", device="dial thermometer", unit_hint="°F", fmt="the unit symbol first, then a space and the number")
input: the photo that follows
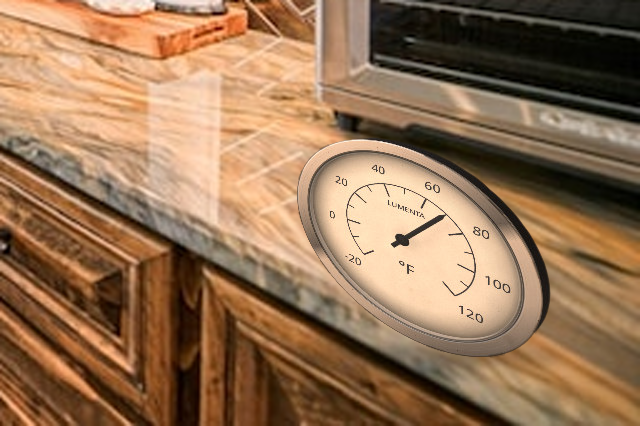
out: °F 70
